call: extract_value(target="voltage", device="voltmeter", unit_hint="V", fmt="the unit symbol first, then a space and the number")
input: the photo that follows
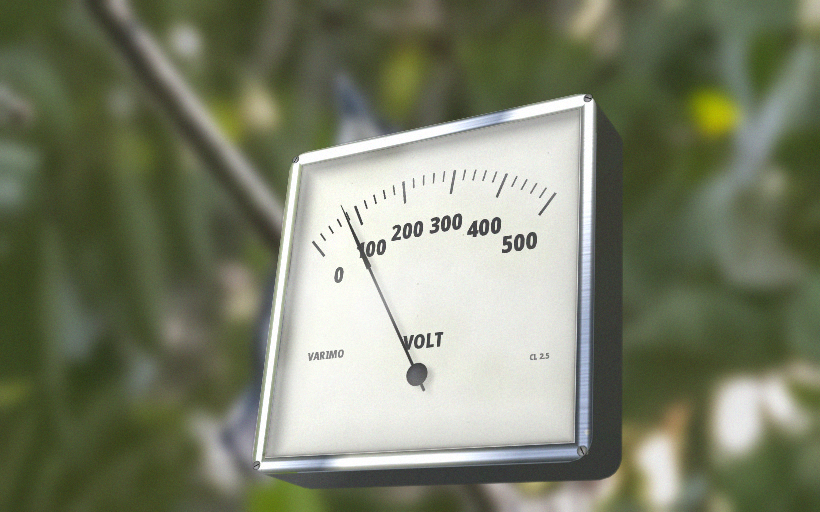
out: V 80
